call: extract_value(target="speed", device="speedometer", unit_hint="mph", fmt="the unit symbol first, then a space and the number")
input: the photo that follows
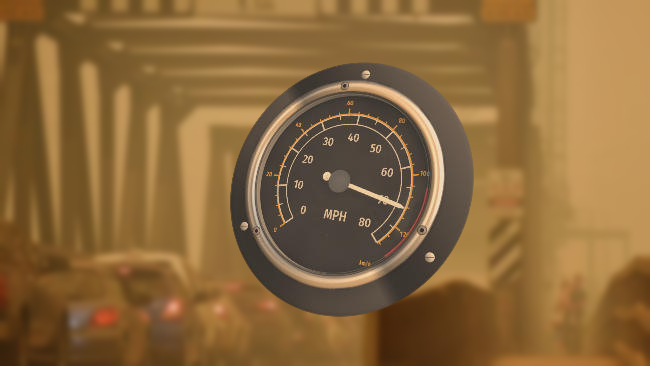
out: mph 70
